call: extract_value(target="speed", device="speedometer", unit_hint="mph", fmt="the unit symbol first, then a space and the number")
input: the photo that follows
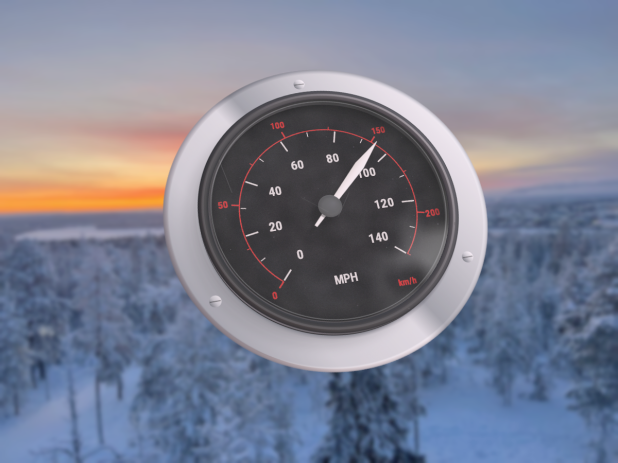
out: mph 95
